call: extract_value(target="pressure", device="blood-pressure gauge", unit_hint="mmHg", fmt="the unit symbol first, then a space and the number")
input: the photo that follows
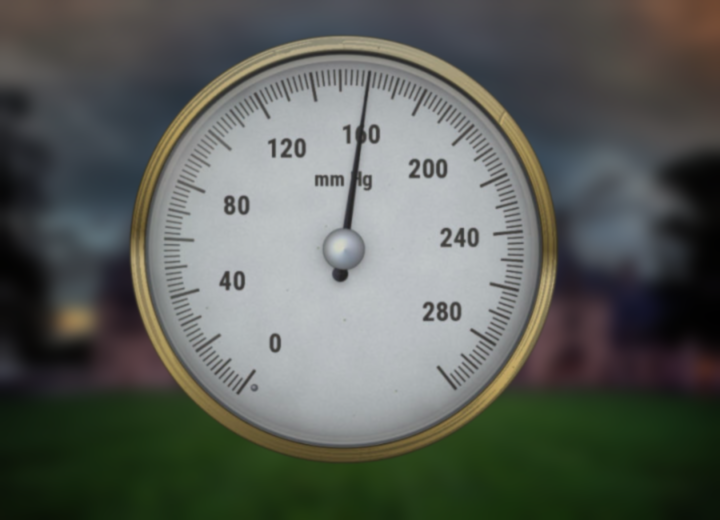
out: mmHg 160
